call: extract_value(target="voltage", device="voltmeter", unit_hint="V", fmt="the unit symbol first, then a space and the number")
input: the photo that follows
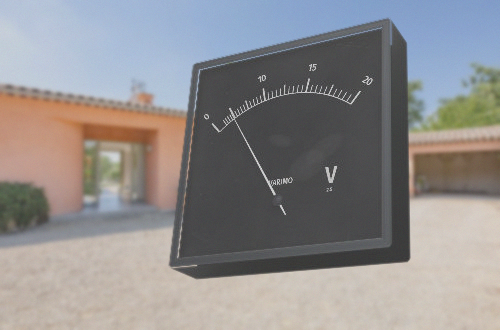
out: V 5
